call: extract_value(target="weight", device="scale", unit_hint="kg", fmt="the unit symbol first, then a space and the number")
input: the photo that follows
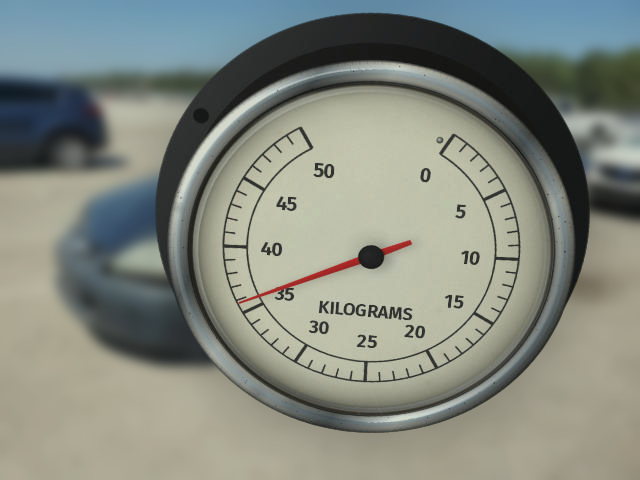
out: kg 36
